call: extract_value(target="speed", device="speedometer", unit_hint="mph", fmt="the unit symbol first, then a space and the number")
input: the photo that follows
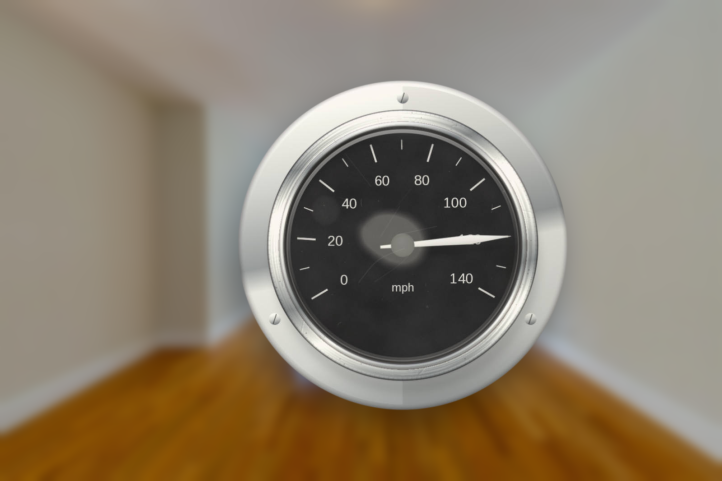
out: mph 120
